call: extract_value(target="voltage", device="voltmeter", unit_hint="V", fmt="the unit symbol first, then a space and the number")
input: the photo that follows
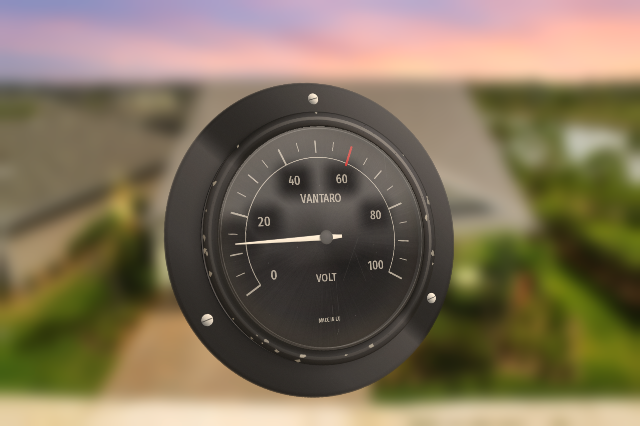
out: V 12.5
